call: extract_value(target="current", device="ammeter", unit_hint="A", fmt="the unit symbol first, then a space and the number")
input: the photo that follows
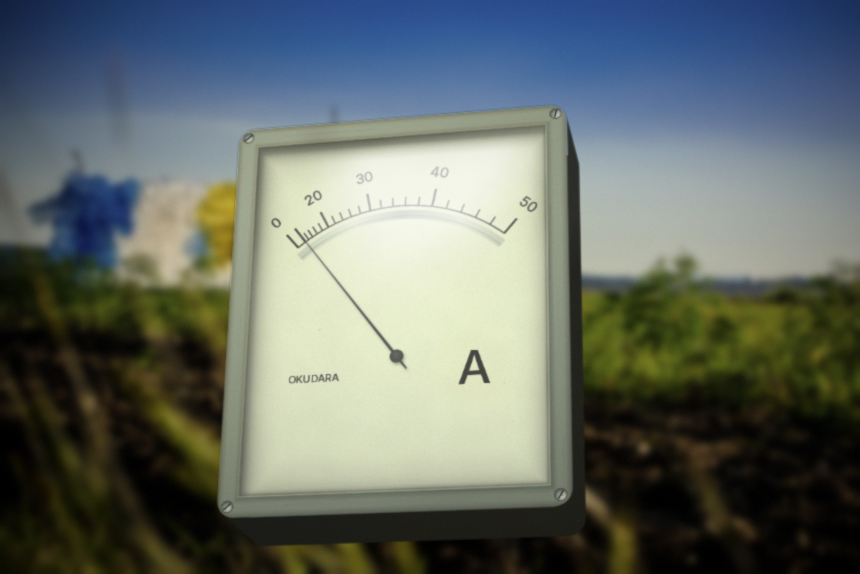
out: A 10
